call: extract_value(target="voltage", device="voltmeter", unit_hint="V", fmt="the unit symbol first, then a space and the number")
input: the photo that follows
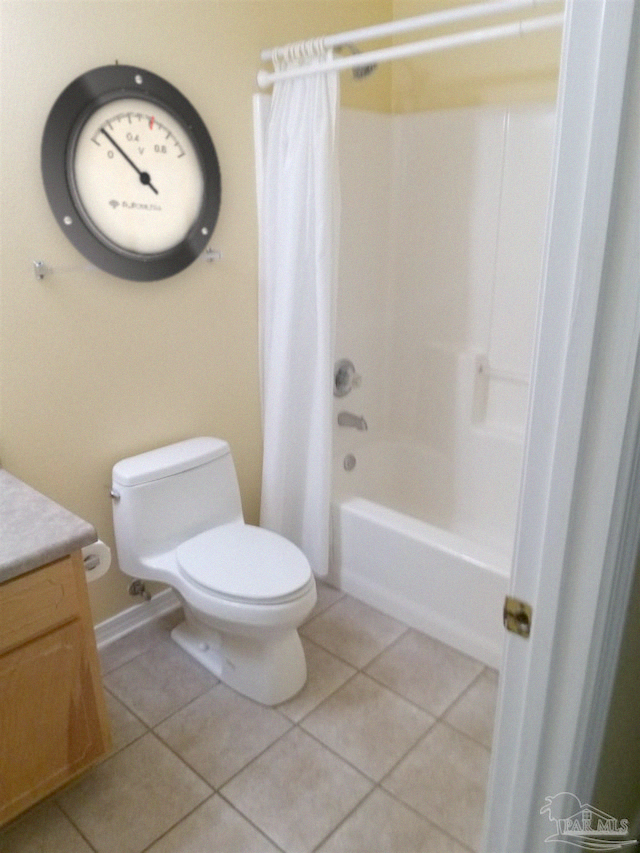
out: V 0.1
